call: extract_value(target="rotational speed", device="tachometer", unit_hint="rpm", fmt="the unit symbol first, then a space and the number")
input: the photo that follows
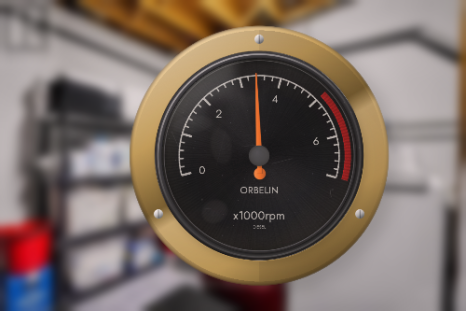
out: rpm 3400
